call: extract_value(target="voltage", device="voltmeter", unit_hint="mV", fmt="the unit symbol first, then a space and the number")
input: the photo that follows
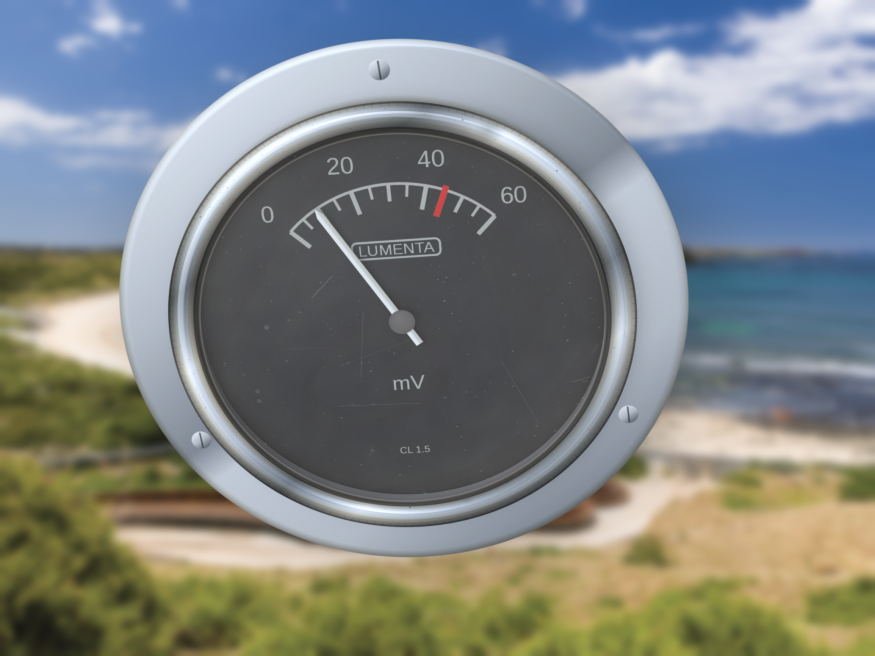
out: mV 10
